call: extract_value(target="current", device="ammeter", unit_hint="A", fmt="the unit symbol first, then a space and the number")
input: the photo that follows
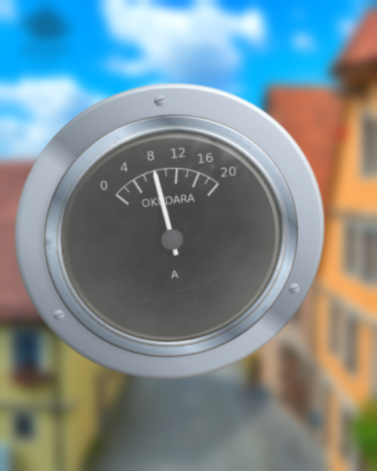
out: A 8
